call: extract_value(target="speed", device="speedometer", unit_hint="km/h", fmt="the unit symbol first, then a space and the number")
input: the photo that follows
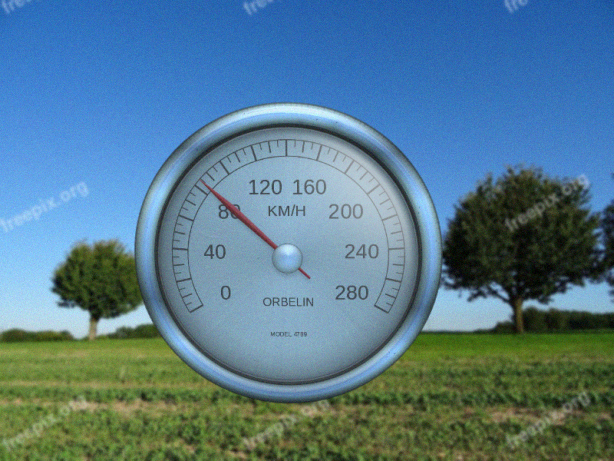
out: km/h 85
